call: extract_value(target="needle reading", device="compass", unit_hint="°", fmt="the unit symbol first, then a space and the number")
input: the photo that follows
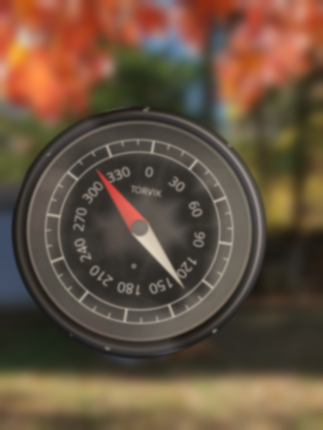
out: ° 315
